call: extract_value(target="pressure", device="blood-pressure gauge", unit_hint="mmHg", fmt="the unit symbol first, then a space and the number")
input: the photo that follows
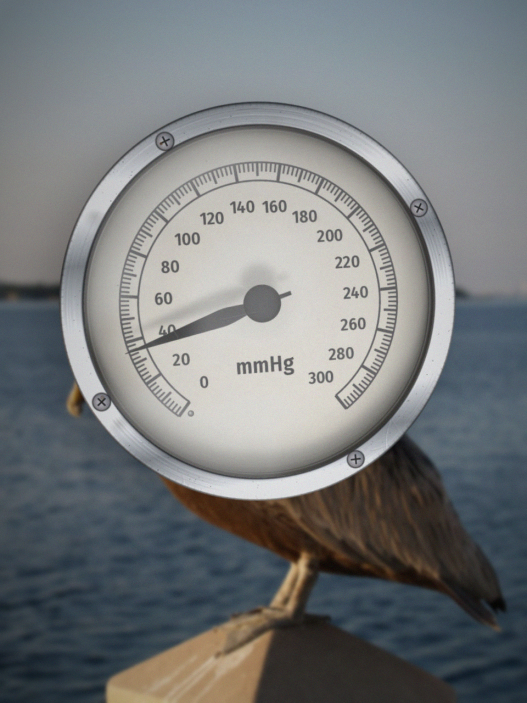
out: mmHg 36
